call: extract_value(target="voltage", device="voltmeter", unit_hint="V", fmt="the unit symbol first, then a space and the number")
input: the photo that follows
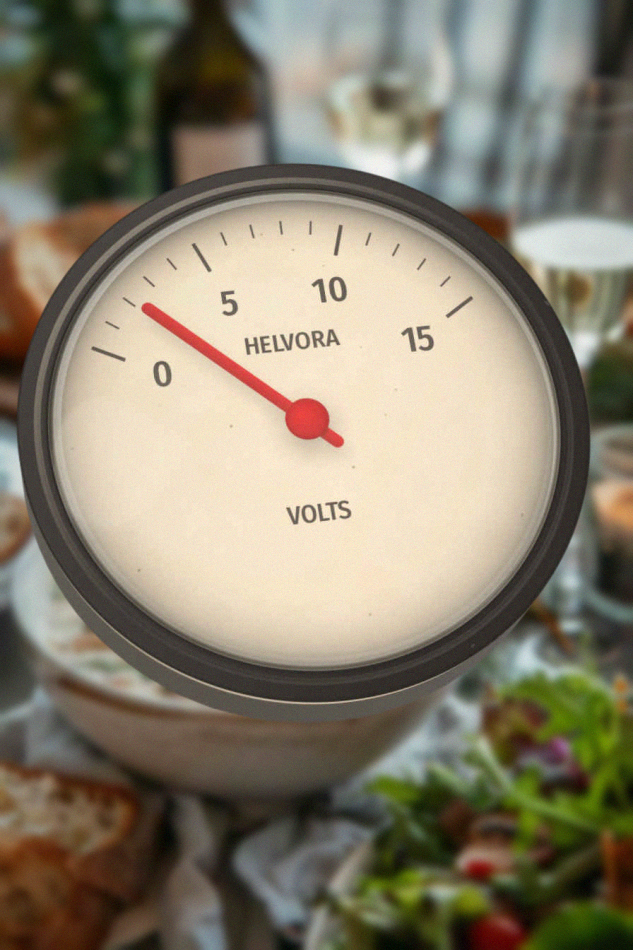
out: V 2
